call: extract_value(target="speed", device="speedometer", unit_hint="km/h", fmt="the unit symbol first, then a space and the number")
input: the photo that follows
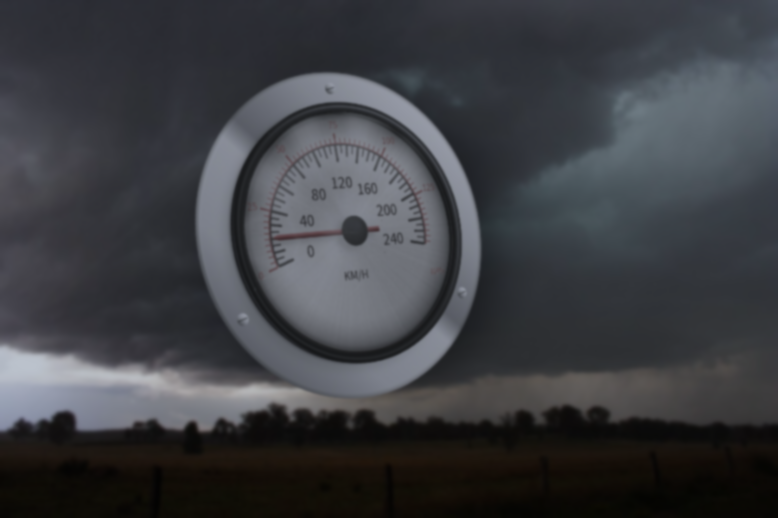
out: km/h 20
